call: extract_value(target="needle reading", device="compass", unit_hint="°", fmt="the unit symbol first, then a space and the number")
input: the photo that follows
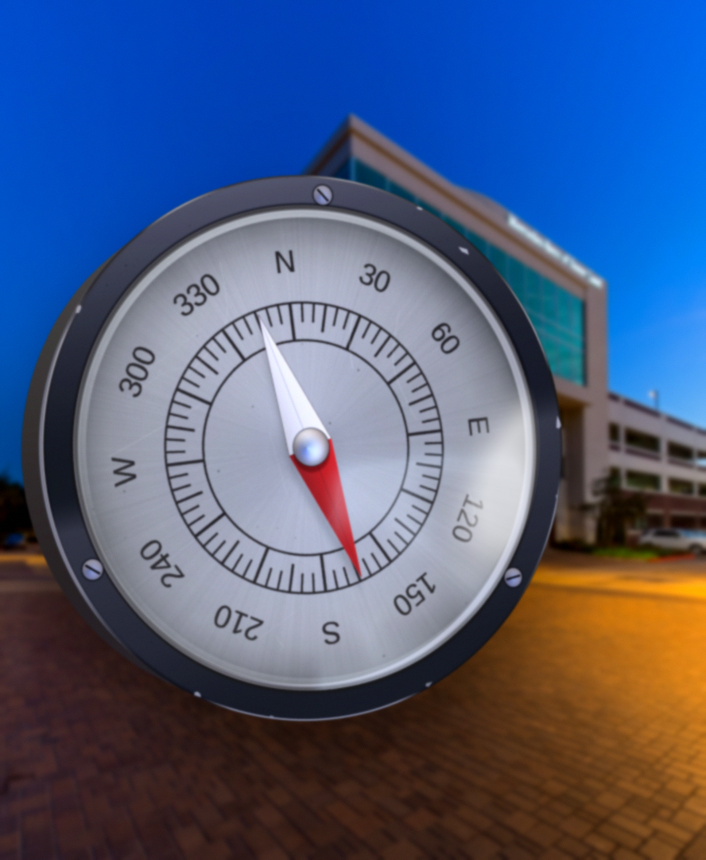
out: ° 165
